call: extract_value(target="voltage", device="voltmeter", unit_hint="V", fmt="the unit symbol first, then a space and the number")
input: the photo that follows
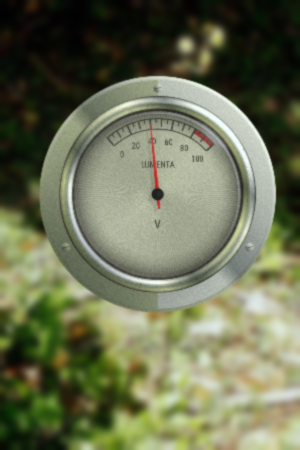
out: V 40
